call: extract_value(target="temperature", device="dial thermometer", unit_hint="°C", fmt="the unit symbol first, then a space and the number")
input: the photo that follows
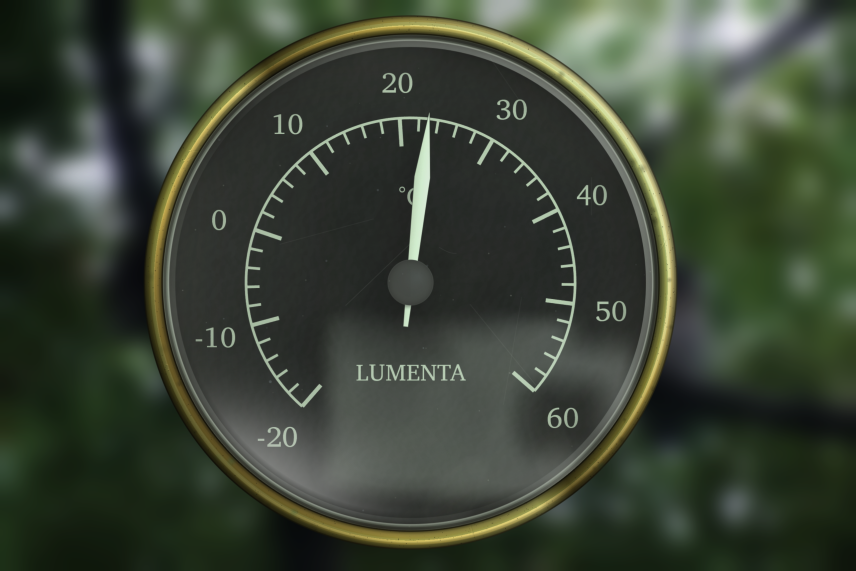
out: °C 23
